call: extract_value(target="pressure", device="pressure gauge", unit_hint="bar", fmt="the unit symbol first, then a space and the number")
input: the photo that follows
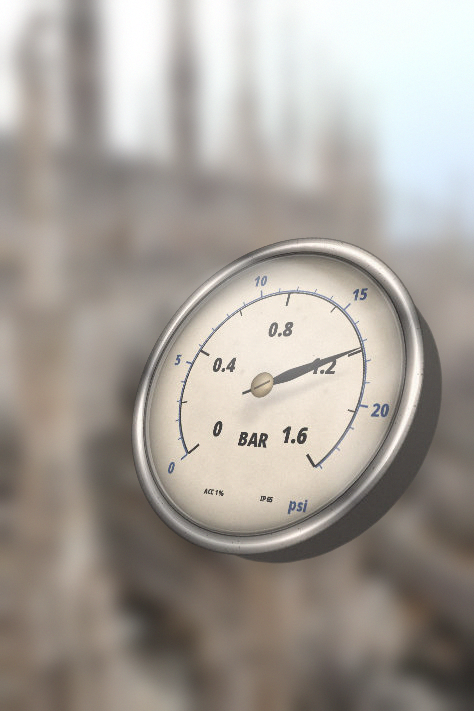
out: bar 1.2
